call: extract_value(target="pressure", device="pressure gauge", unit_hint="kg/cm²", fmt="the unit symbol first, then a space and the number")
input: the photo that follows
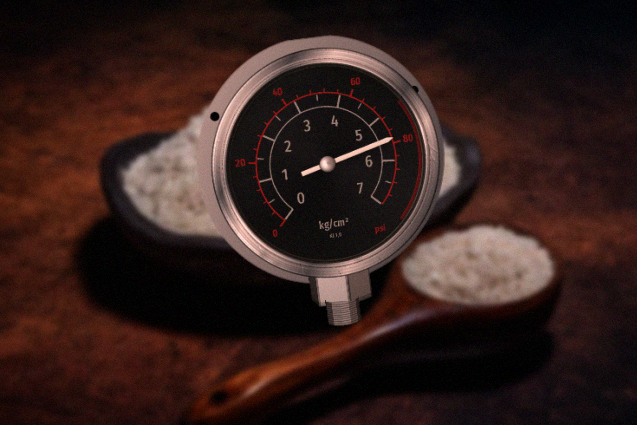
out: kg/cm² 5.5
